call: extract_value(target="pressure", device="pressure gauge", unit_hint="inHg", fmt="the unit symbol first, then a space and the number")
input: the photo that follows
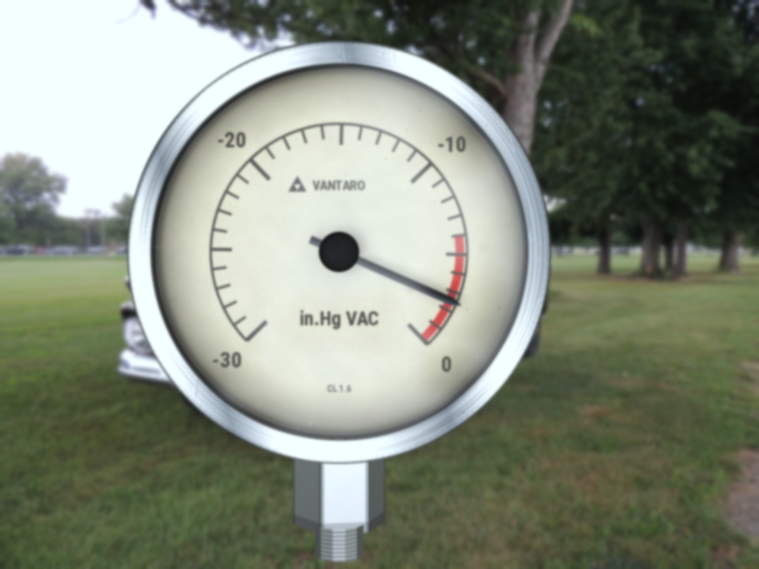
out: inHg -2.5
